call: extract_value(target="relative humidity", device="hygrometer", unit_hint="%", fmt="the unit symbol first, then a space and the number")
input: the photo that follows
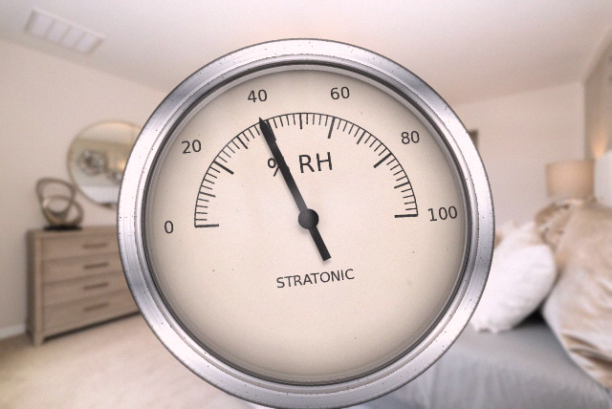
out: % 38
